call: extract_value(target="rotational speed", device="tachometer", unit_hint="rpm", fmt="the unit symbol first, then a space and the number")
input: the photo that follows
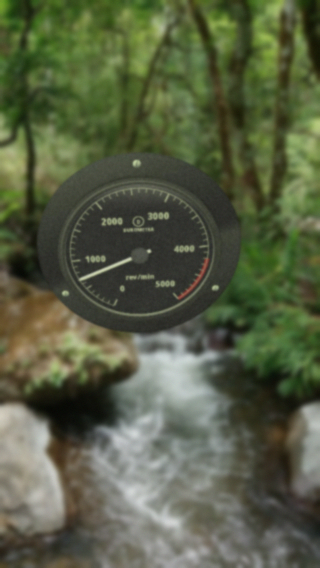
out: rpm 700
